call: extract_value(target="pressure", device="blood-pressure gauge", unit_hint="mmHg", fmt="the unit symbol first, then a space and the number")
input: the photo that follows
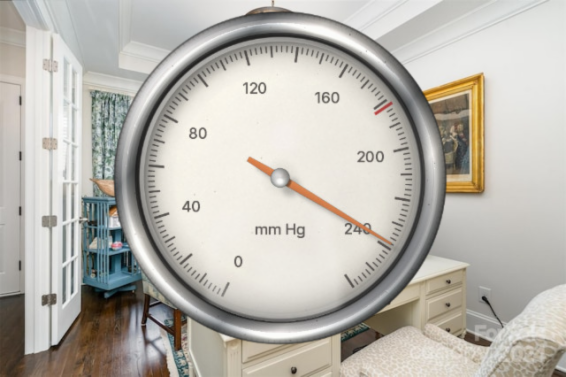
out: mmHg 238
